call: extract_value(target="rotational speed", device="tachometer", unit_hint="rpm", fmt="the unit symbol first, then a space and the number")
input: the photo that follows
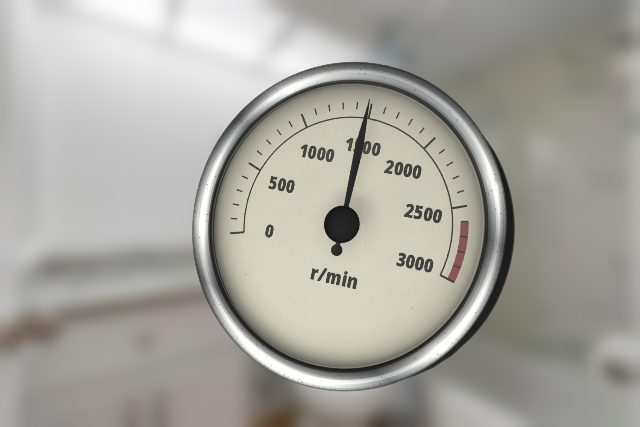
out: rpm 1500
